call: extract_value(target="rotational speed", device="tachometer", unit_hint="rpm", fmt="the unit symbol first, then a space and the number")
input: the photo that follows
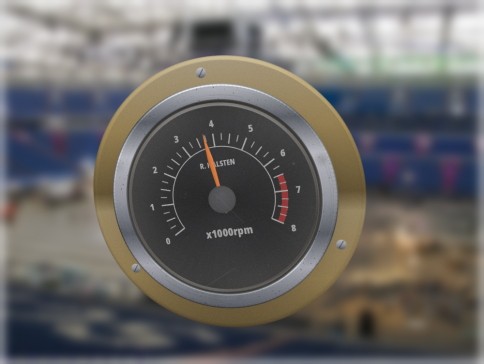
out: rpm 3750
